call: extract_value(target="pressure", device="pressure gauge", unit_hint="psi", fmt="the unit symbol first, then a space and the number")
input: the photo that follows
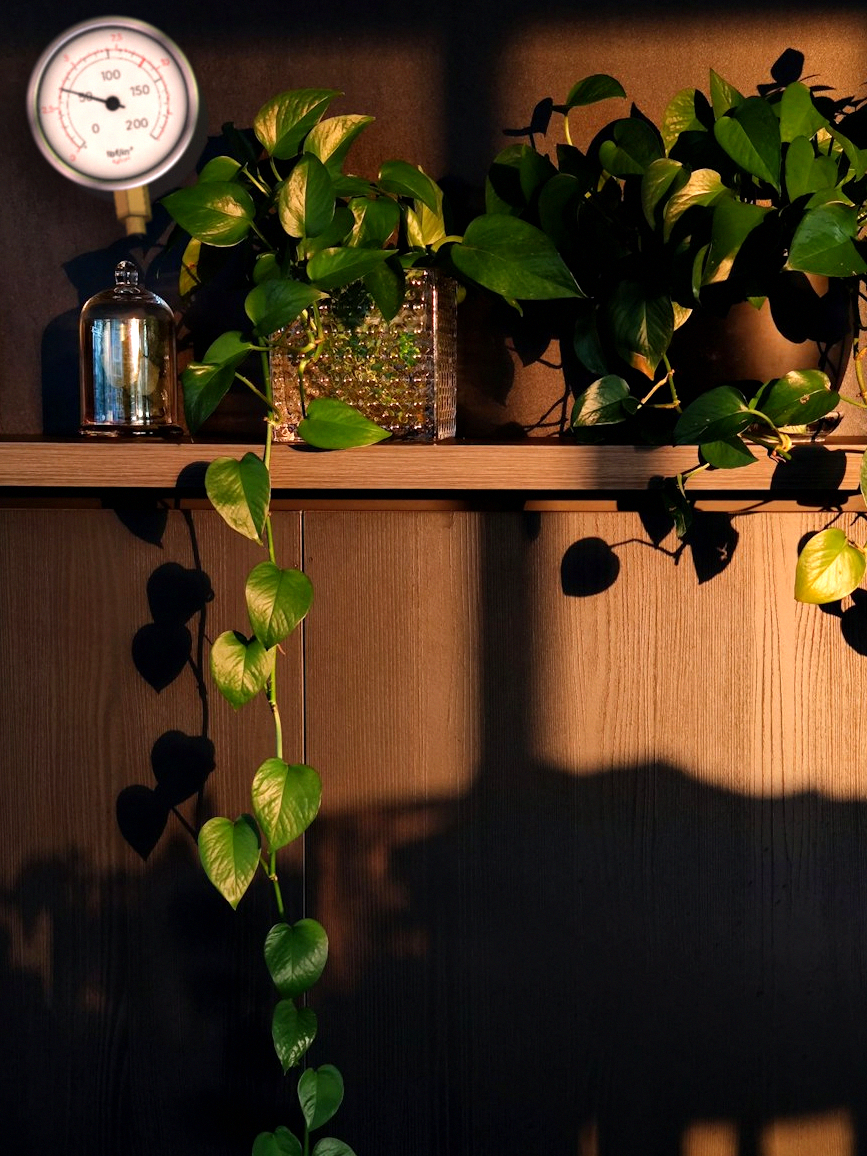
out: psi 50
